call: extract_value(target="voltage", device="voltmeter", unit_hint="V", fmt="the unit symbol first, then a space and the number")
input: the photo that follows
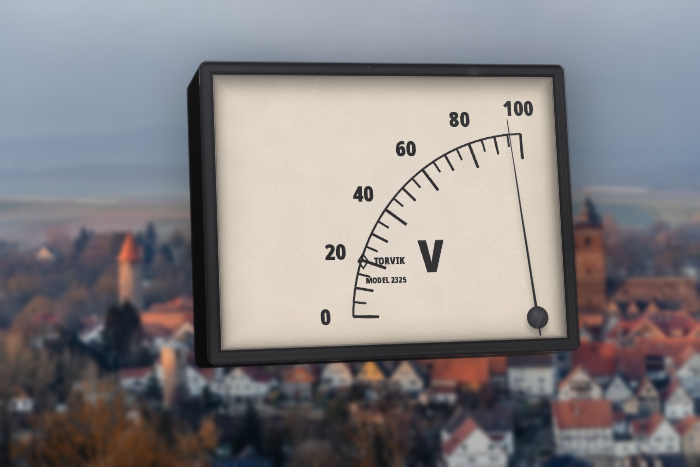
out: V 95
